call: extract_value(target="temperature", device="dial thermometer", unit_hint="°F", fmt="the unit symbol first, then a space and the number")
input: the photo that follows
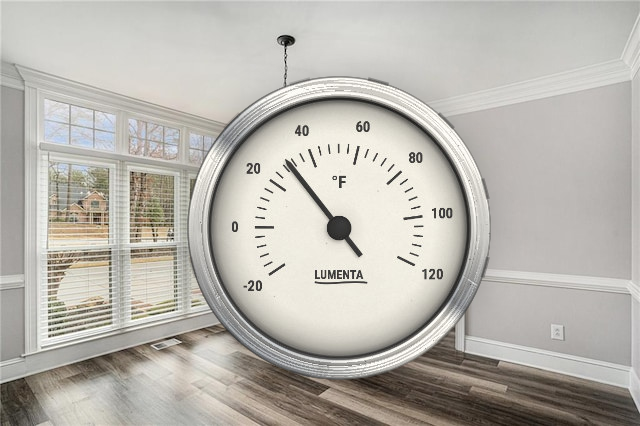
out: °F 30
